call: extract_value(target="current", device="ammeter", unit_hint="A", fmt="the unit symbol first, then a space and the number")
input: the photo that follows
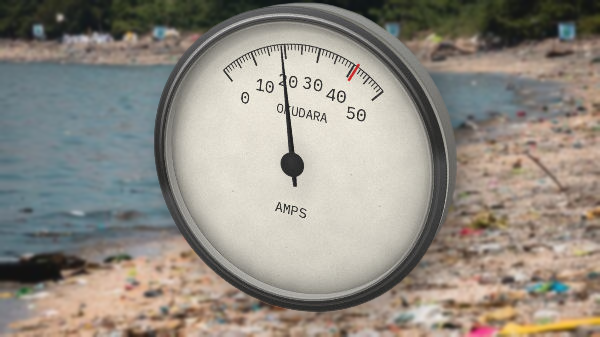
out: A 20
